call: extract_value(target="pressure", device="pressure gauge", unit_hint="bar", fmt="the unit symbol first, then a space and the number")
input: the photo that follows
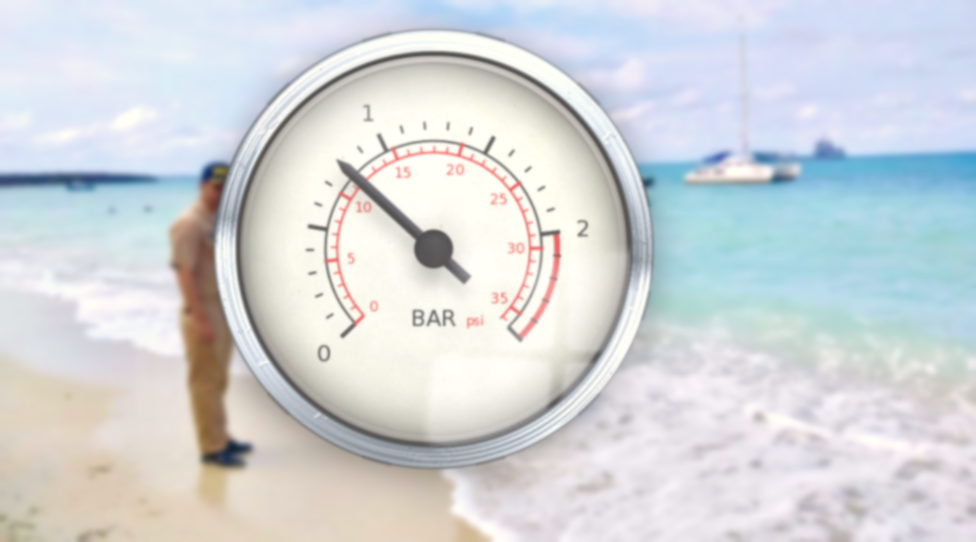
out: bar 0.8
